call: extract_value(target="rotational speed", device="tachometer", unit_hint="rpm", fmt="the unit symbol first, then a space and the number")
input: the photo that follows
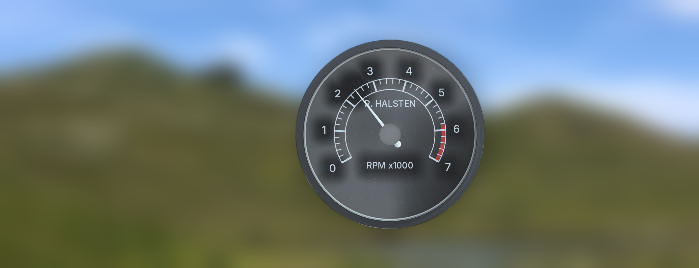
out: rpm 2400
